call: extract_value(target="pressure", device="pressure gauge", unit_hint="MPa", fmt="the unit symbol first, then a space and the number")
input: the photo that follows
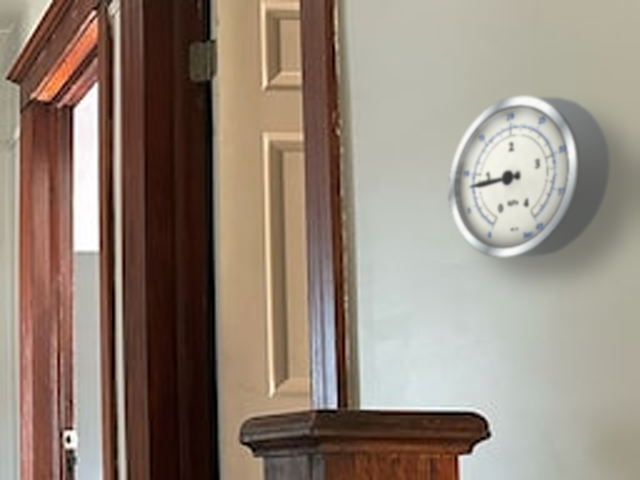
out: MPa 0.8
